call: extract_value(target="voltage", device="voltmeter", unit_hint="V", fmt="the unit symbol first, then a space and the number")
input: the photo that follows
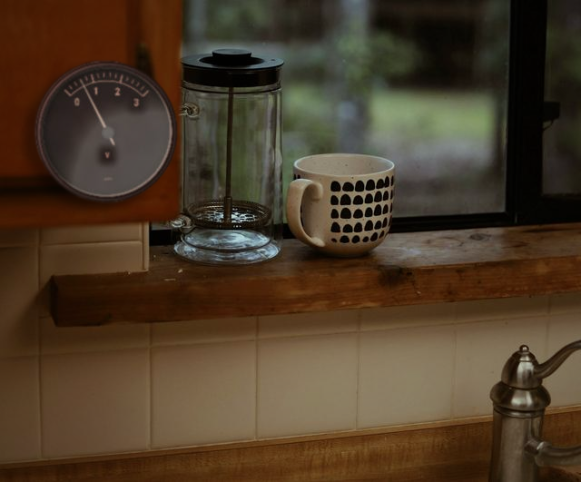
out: V 0.6
